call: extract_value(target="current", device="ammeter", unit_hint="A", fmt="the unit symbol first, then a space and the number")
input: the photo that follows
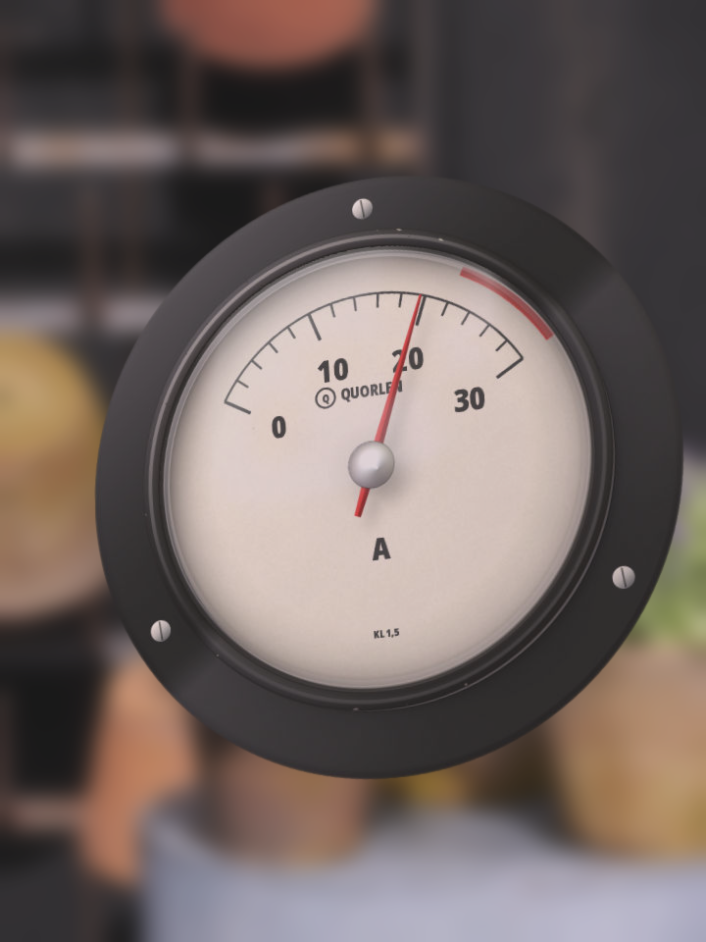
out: A 20
